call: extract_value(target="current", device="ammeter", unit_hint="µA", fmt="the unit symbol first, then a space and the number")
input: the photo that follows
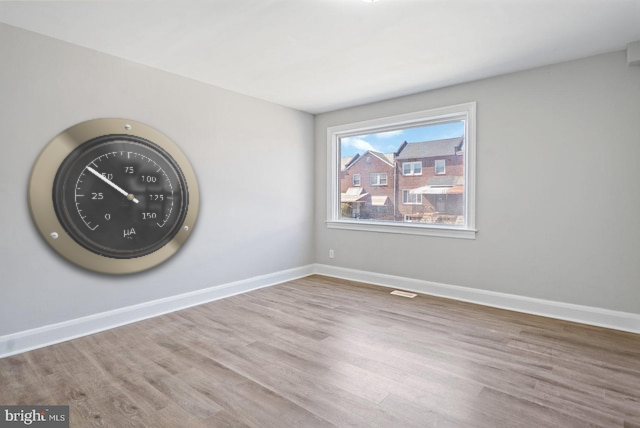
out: µA 45
